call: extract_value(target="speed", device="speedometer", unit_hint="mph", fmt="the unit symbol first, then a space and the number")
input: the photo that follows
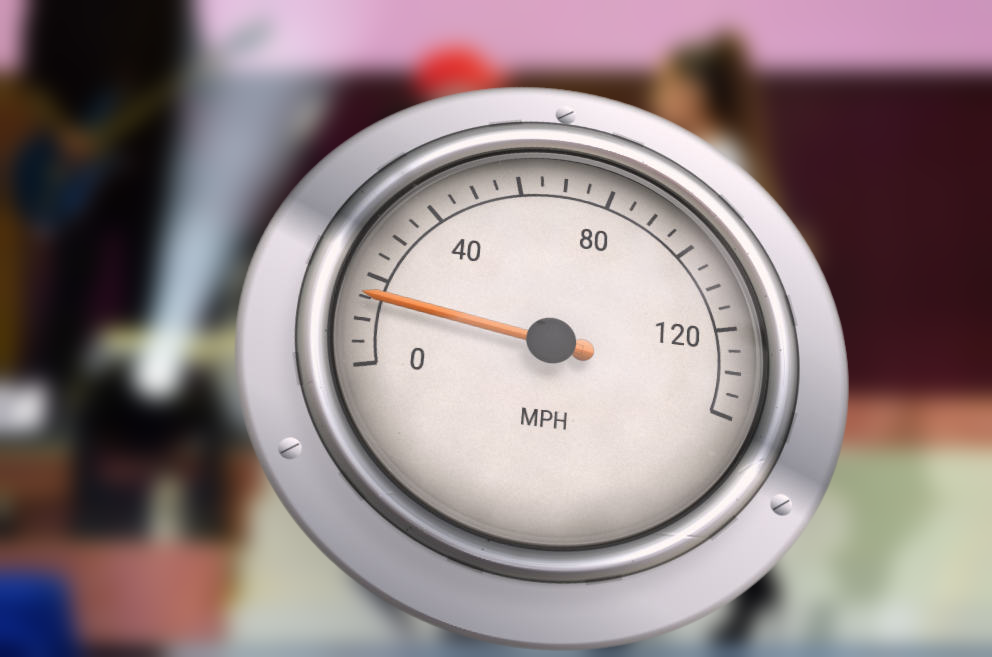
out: mph 15
